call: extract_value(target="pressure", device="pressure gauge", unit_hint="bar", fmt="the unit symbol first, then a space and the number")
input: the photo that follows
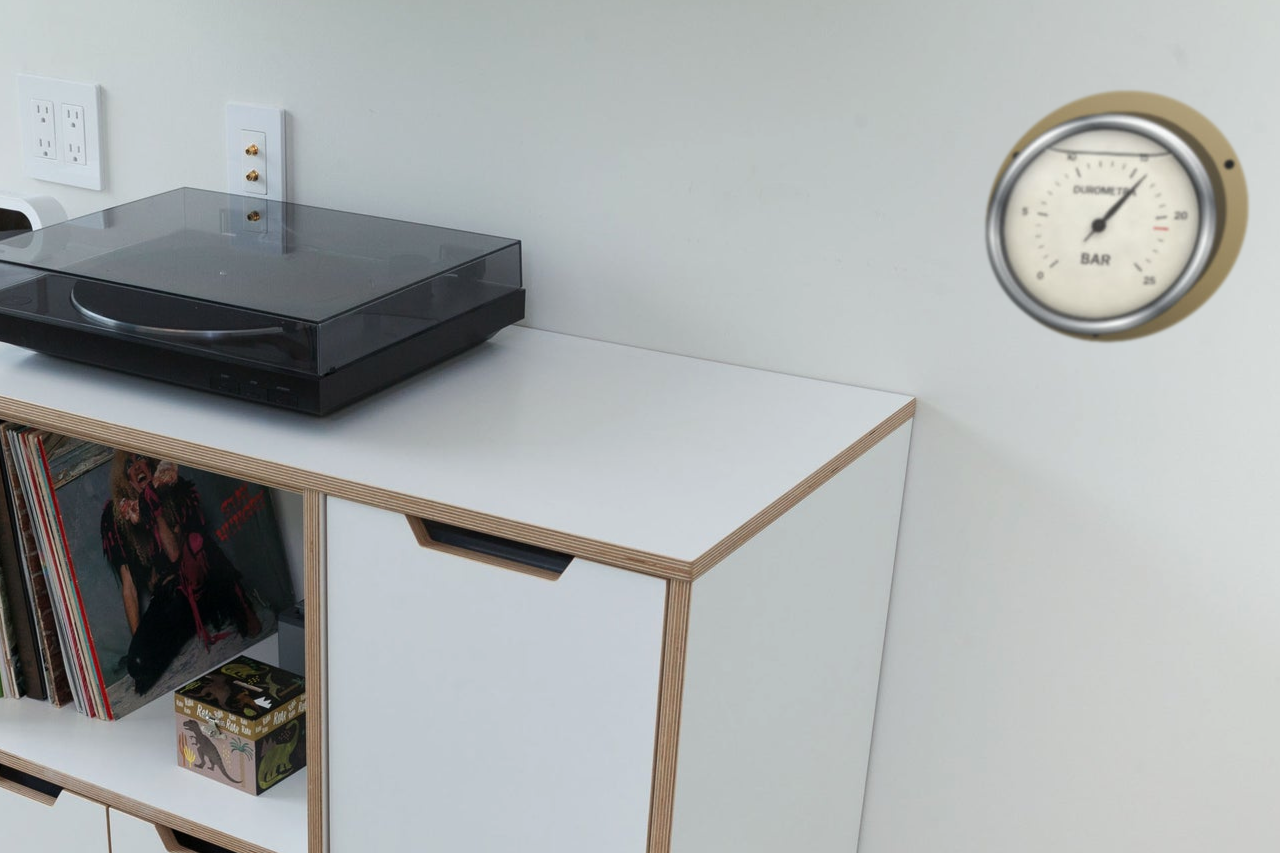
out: bar 16
